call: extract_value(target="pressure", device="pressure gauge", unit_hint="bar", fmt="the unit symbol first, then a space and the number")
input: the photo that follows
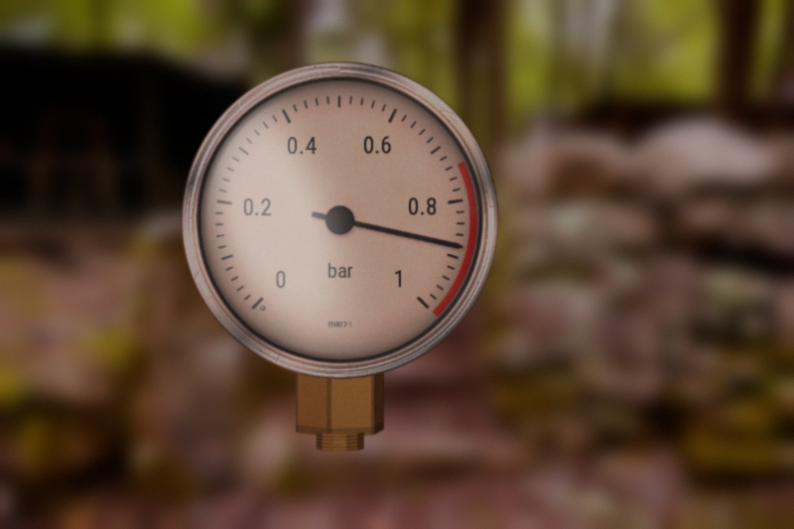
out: bar 0.88
